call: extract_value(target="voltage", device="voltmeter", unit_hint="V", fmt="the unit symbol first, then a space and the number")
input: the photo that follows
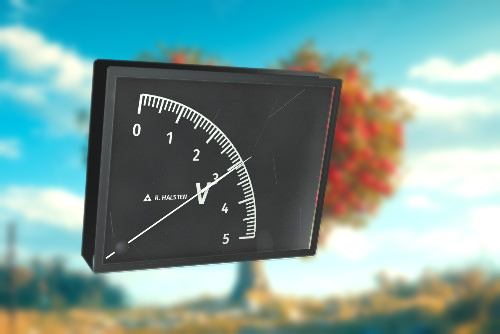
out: V 3
